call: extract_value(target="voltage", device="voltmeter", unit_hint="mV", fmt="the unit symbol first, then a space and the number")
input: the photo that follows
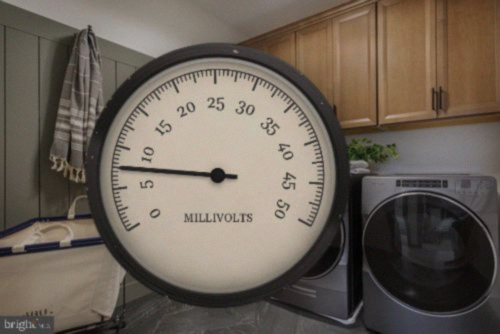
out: mV 7.5
